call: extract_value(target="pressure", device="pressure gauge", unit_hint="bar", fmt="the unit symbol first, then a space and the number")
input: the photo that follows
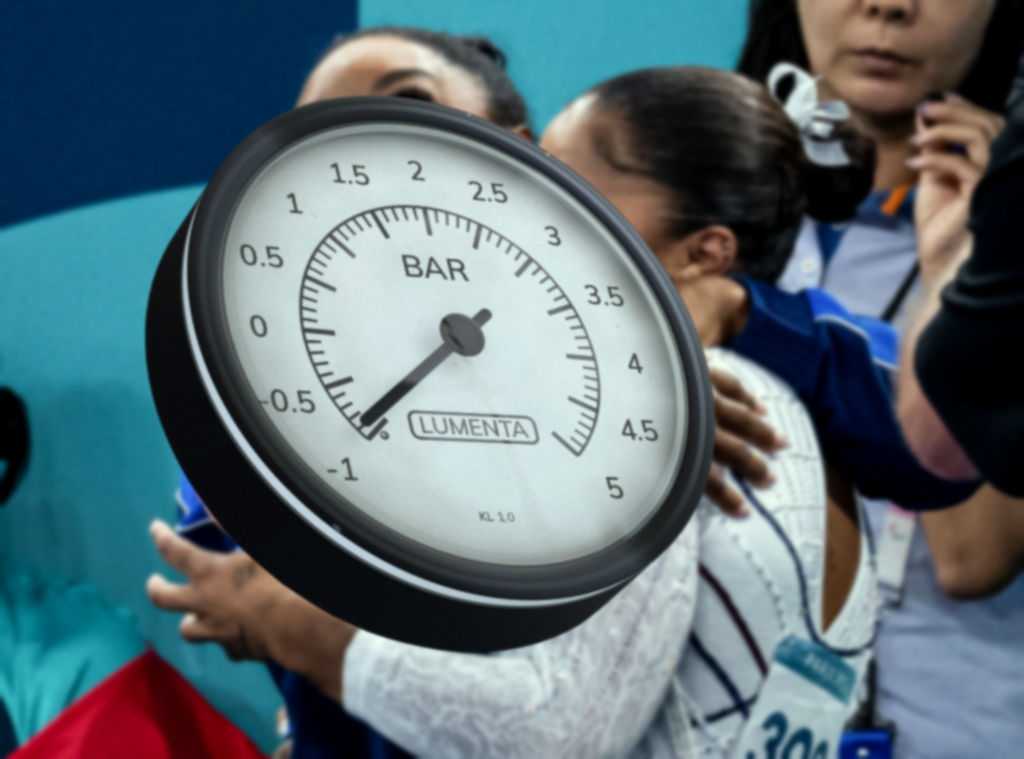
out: bar -0.9
